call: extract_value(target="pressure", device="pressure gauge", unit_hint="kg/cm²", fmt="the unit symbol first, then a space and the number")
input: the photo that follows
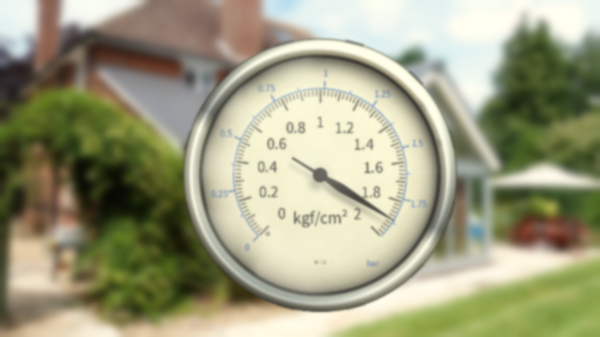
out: kg/cm² 1.9
